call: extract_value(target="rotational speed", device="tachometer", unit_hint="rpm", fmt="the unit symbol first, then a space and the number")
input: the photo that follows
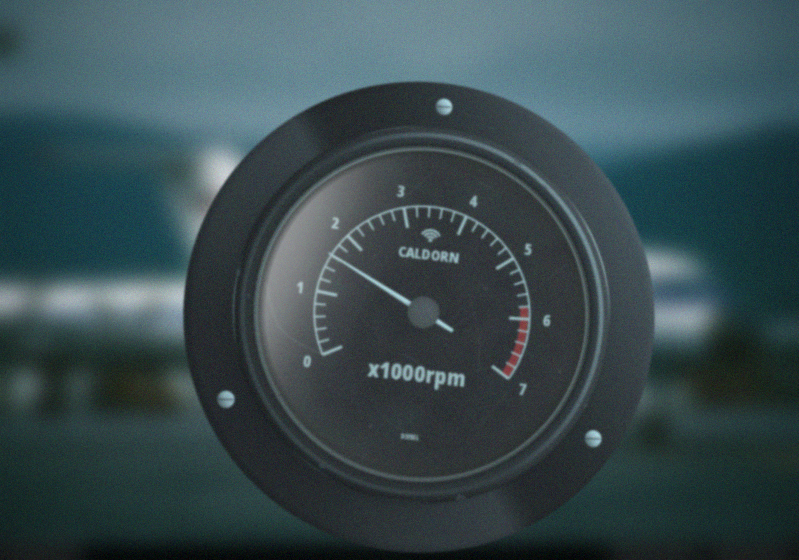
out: rpm 1600
